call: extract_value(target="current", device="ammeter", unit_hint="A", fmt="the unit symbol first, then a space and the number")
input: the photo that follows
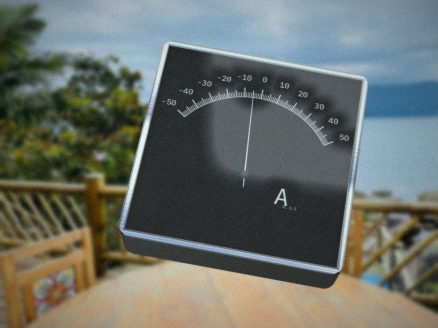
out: A -5
